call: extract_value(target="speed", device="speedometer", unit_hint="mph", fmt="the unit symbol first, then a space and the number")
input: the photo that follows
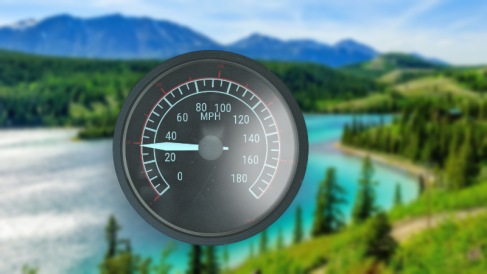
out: mph 30
